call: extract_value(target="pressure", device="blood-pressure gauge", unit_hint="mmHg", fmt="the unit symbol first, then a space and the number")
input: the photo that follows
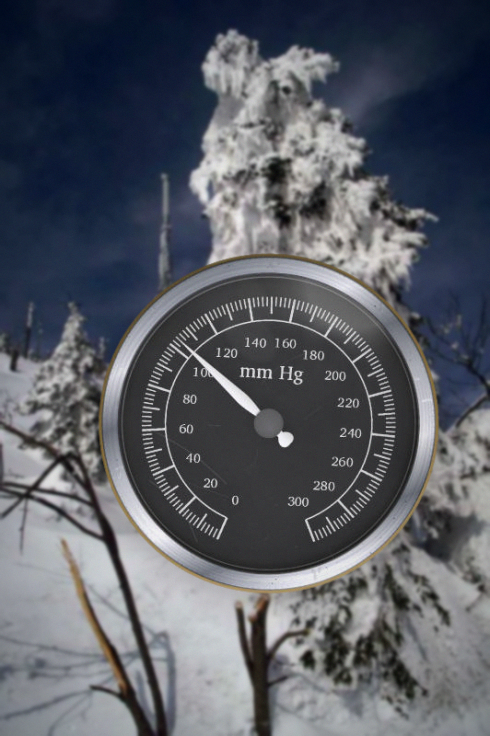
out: mmHg 104
